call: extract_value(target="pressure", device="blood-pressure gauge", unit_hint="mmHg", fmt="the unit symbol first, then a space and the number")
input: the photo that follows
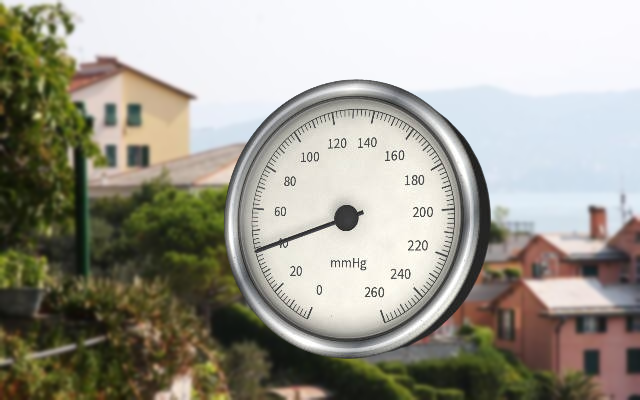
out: mmHg 40
